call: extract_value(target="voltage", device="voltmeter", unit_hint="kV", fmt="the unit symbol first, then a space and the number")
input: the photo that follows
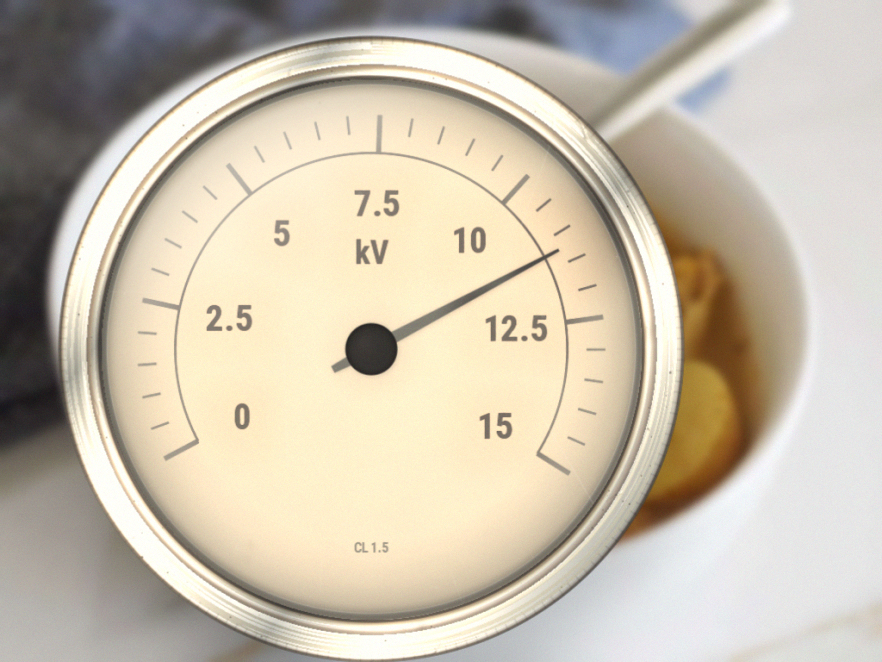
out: kV 11.25
